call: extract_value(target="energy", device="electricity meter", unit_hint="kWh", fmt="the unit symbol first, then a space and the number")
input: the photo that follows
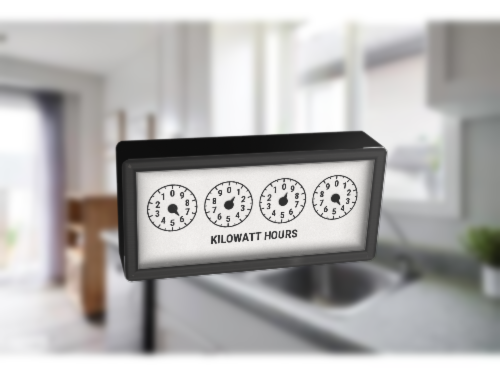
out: kWh 6094
